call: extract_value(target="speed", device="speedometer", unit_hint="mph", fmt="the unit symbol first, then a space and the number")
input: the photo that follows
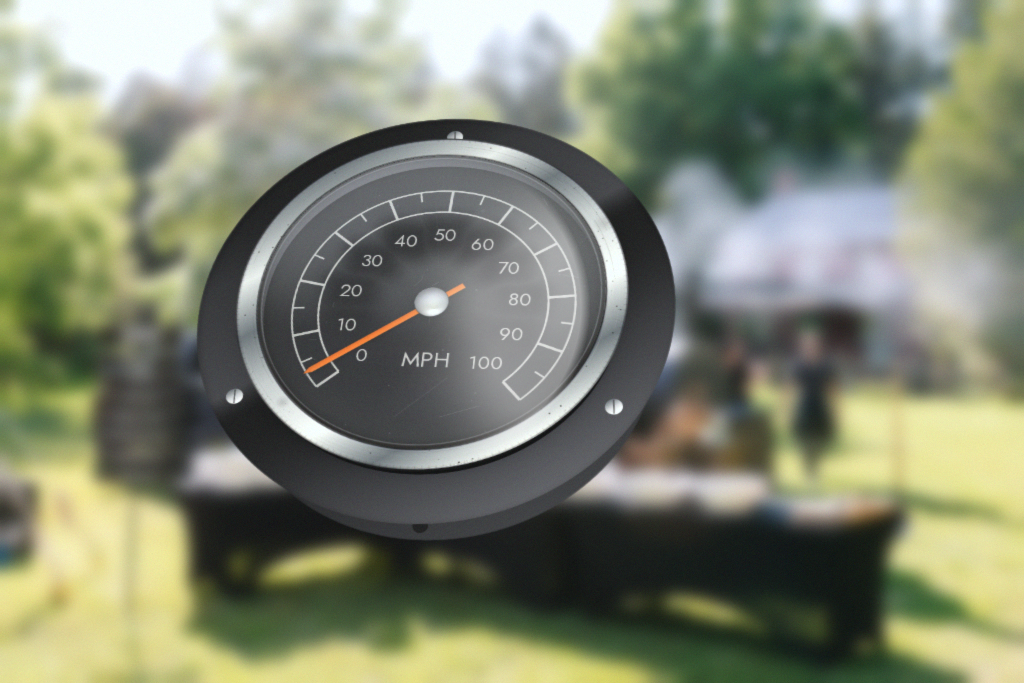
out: mph 2.5
